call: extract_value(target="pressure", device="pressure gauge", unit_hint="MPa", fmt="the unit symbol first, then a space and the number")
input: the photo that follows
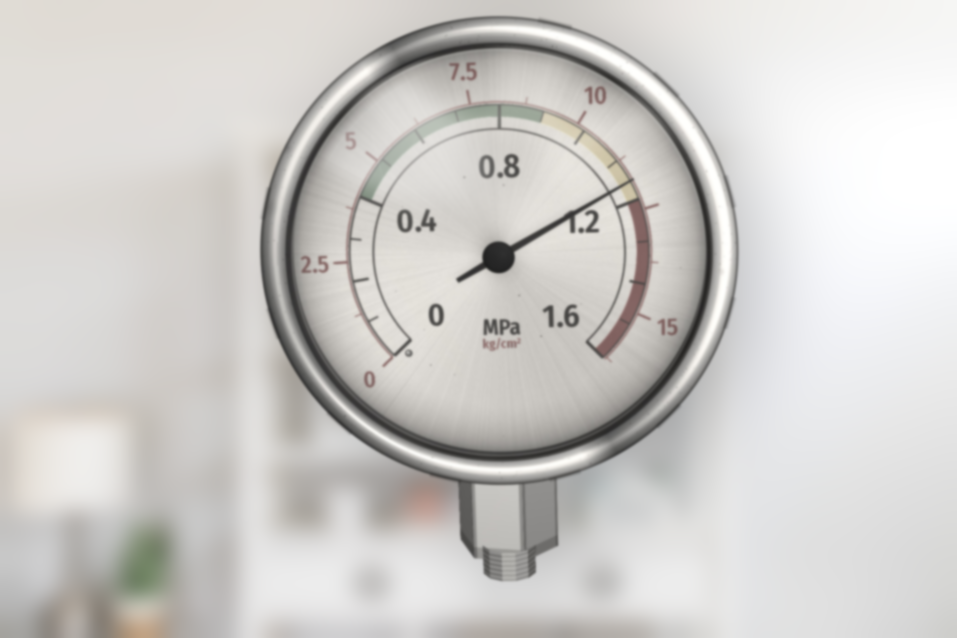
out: MPa 1.15
